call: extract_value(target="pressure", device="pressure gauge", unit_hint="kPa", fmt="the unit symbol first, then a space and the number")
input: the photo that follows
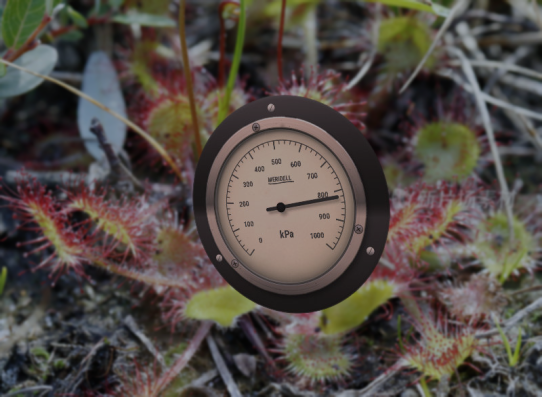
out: kPa 820
